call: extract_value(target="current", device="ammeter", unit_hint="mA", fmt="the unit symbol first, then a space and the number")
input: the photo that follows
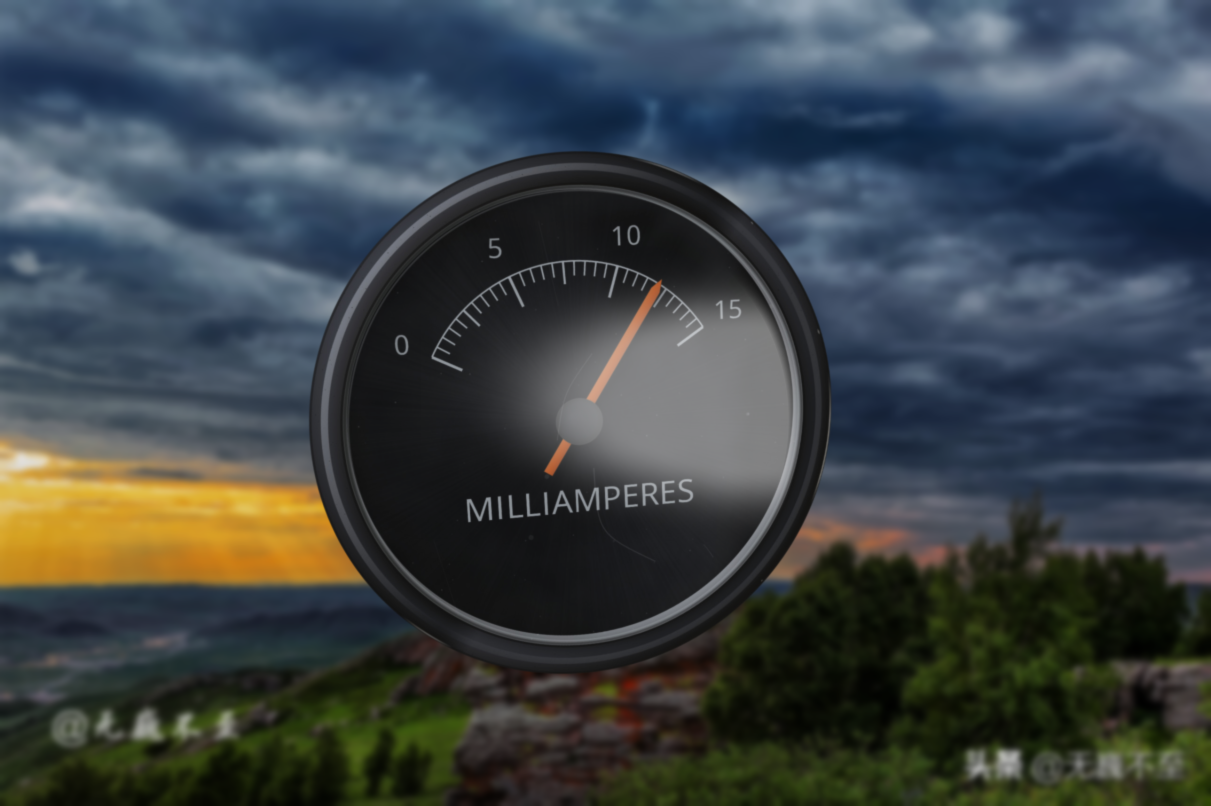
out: mA 12
